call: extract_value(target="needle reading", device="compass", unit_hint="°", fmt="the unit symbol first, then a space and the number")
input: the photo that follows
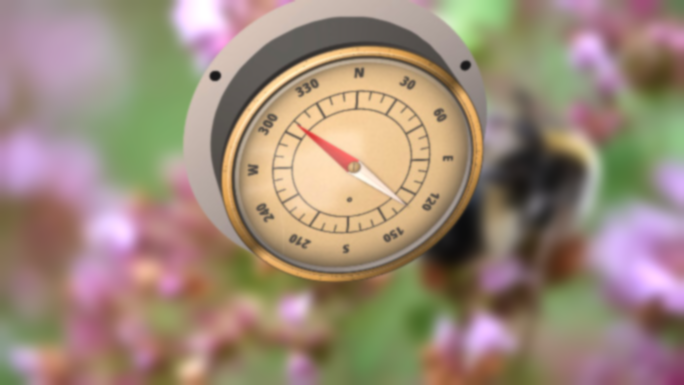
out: ° 310
